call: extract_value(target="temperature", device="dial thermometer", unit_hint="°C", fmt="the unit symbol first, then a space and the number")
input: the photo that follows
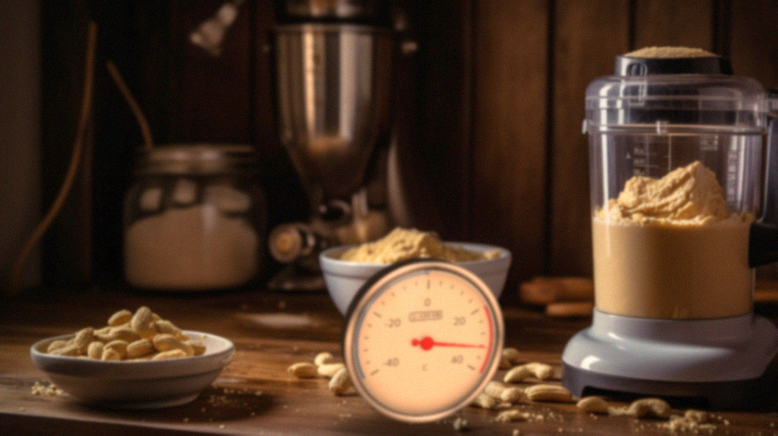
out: °C 32
